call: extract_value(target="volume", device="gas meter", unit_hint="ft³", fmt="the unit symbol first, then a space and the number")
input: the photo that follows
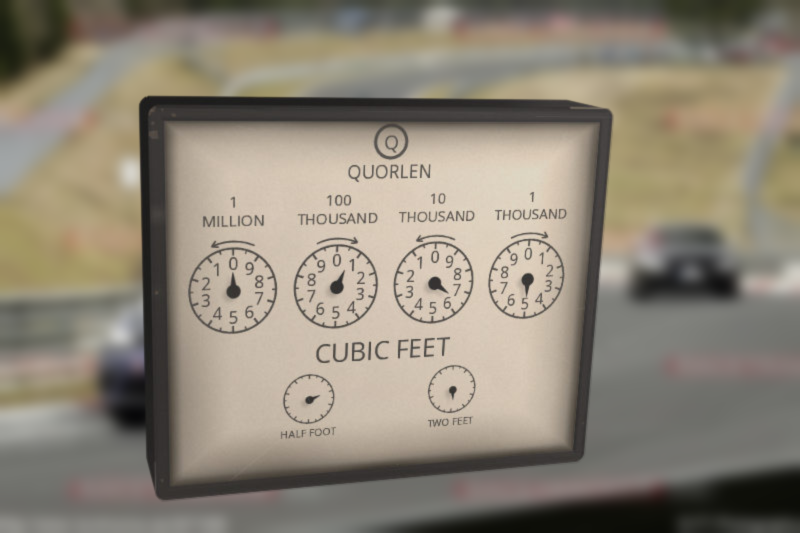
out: ft³ 6500
